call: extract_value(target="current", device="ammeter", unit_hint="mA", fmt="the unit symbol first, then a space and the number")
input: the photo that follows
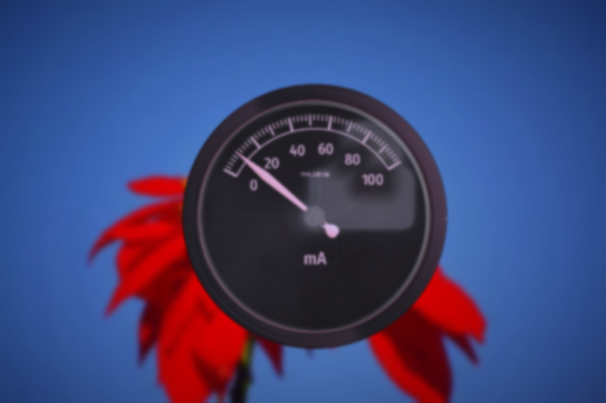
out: mA 10
